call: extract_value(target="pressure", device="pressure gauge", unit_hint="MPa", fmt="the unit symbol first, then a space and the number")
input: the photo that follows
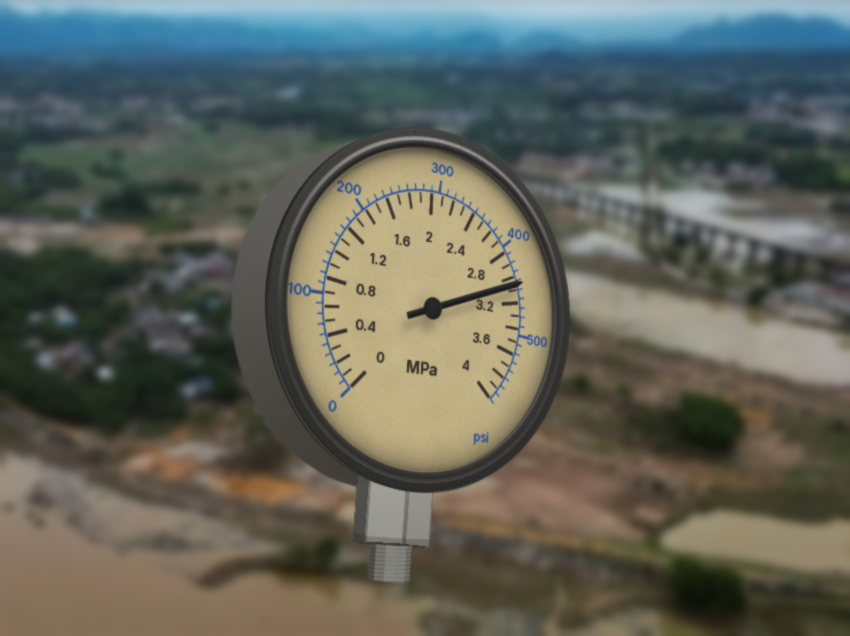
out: MPa 3.05
